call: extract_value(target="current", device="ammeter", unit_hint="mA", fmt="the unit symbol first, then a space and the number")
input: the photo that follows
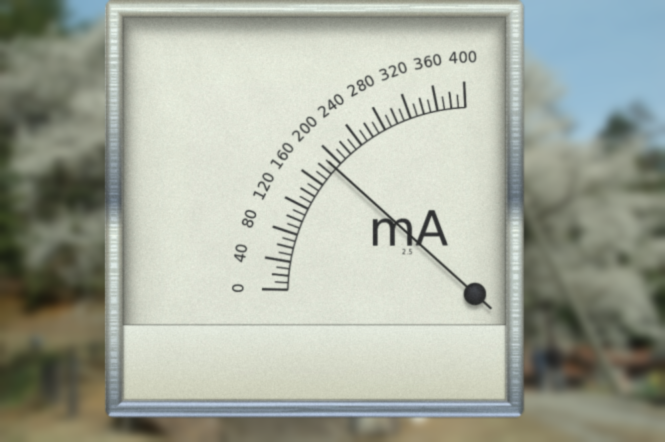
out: mA 190
